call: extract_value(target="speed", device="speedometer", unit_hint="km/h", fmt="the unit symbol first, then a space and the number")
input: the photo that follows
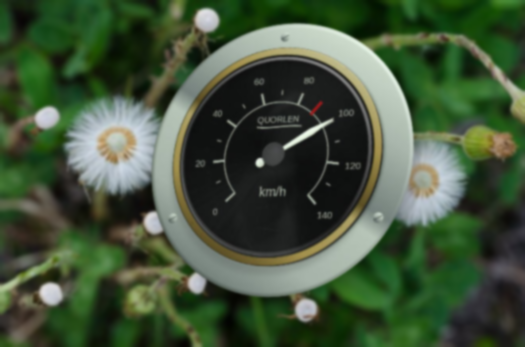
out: km/h 100
